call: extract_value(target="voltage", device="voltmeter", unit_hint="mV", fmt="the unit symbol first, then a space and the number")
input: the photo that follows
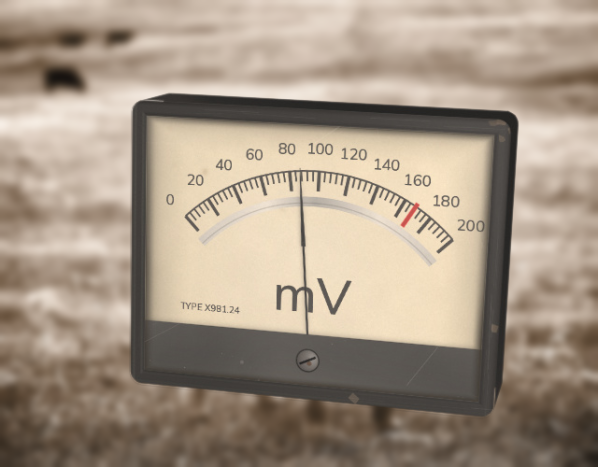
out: mV 88
